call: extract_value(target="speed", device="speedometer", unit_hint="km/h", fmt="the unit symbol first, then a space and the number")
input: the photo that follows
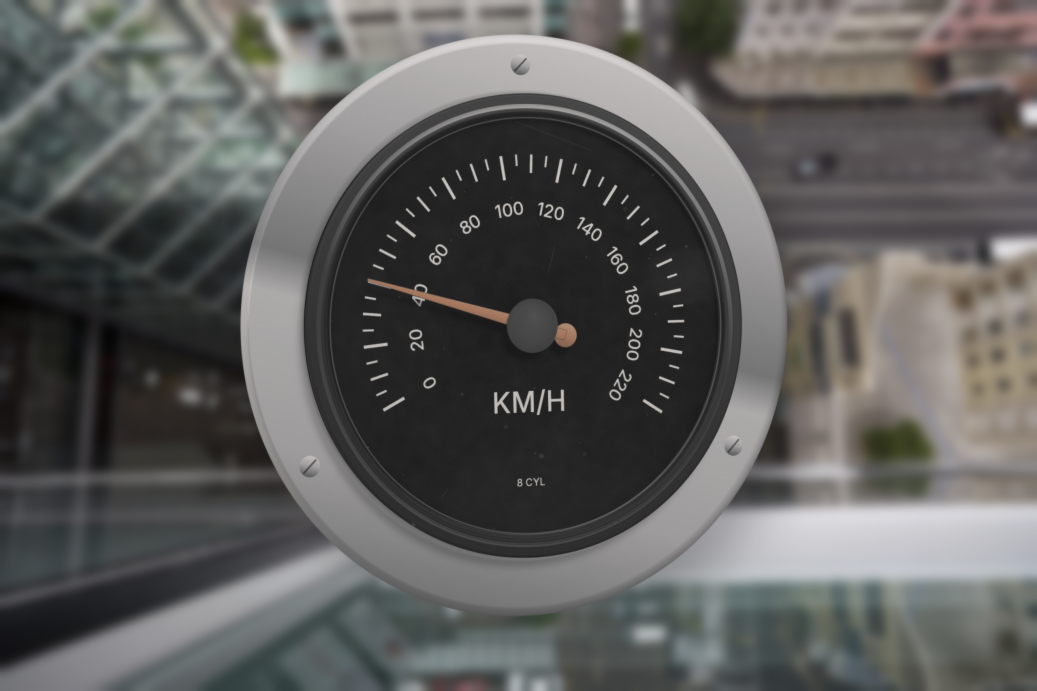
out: km/h 40
